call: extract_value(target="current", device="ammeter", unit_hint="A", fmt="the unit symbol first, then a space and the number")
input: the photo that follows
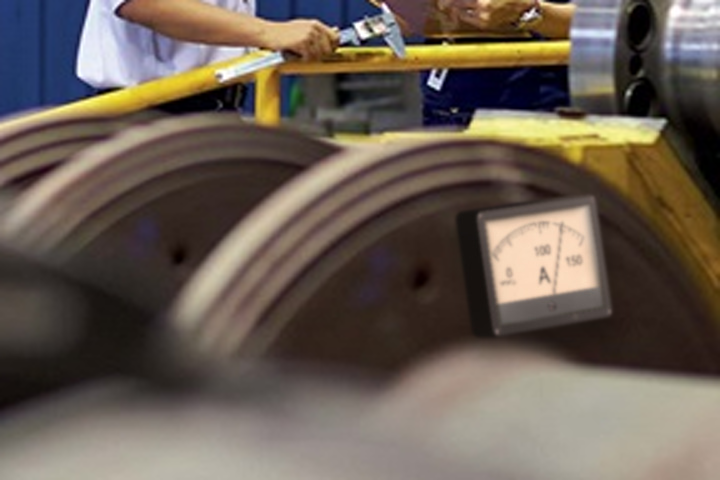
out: A 125
